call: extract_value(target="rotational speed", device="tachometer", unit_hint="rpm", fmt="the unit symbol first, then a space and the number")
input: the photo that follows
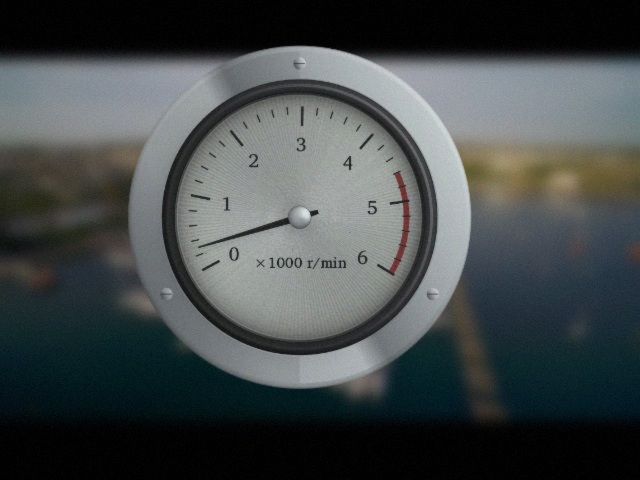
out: rpm 300
